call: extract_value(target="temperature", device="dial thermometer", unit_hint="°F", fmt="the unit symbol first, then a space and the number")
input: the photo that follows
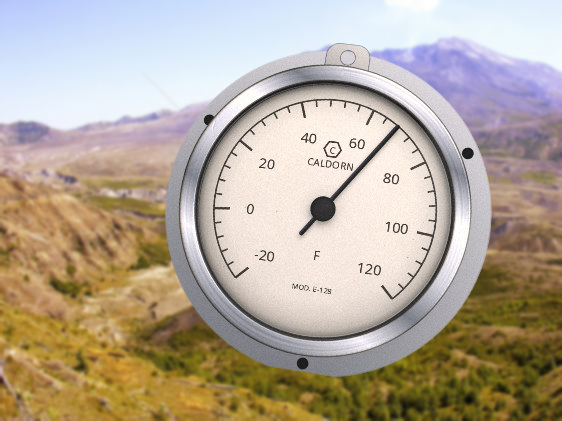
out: °F 68
